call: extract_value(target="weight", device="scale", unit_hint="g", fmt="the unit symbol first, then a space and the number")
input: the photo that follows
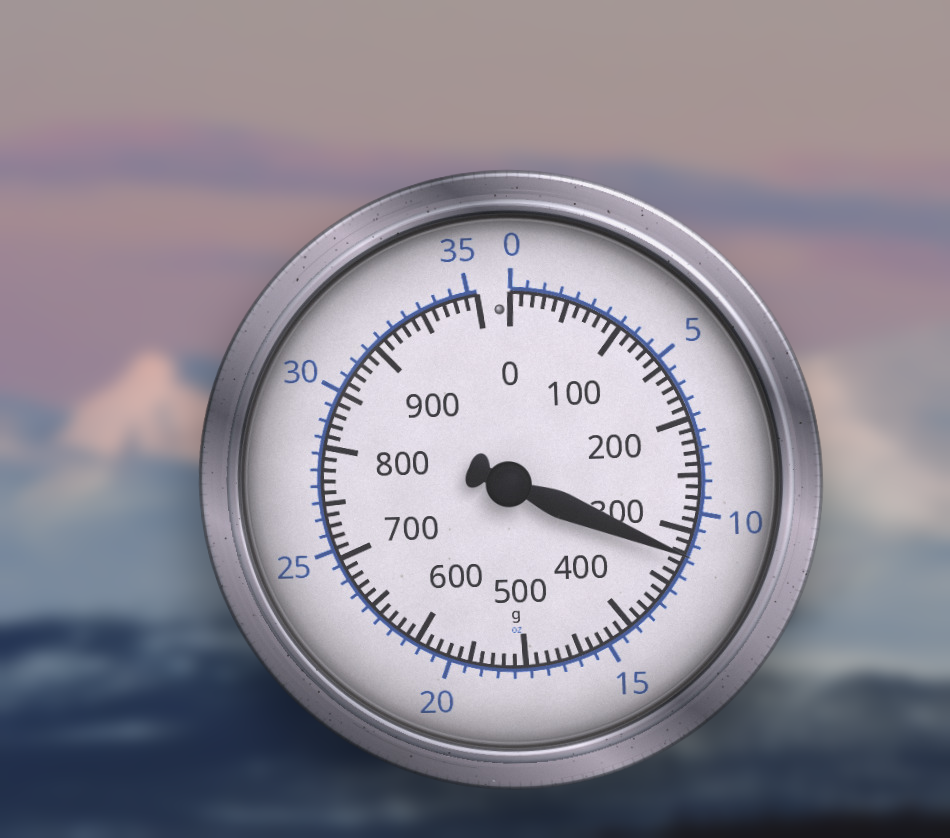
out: g 320
